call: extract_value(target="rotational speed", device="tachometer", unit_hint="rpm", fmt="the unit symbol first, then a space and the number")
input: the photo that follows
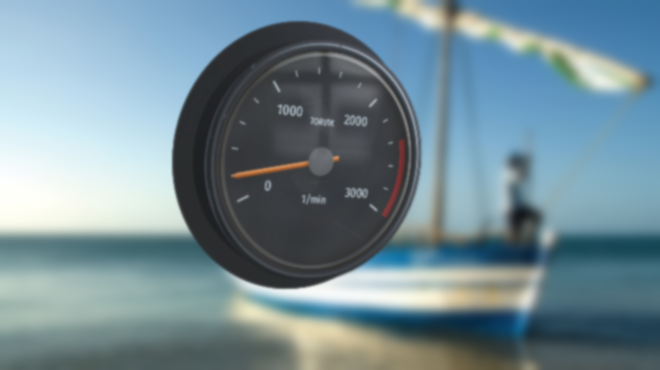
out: rpm 200
